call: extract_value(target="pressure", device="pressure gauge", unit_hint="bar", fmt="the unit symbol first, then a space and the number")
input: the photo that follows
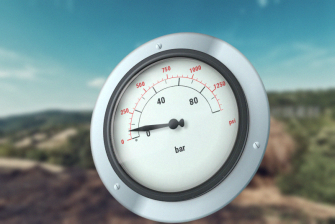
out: bar 5
